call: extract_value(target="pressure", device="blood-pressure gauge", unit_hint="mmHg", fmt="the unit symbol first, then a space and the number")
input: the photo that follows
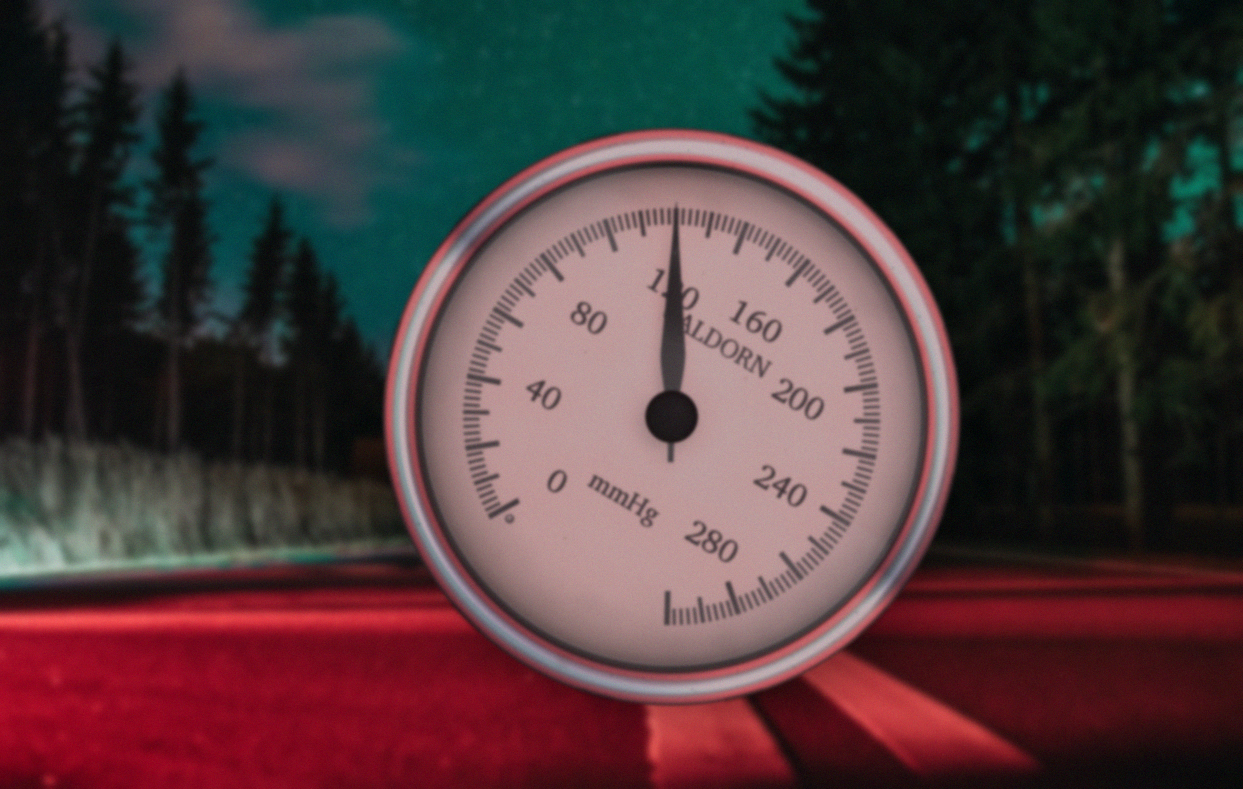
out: mmHg 120
